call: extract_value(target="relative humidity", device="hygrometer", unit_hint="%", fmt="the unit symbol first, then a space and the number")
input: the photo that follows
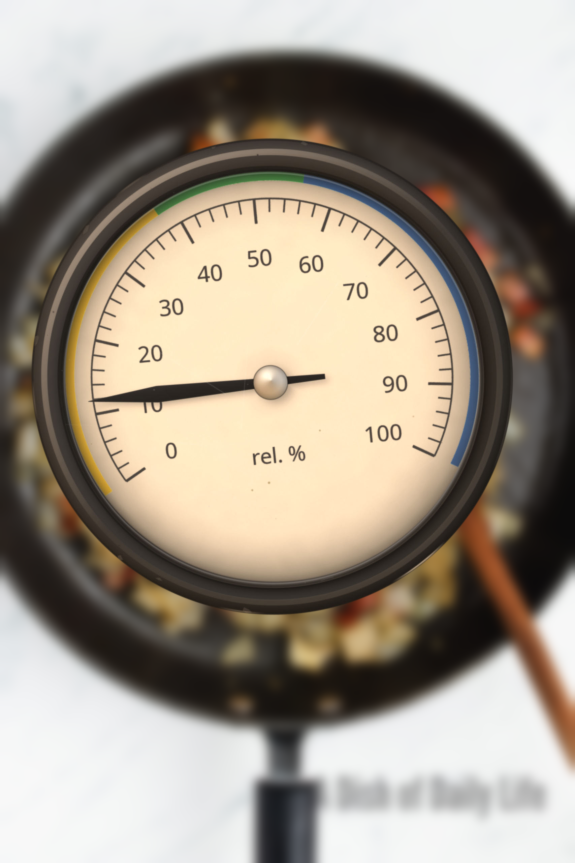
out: % 12
